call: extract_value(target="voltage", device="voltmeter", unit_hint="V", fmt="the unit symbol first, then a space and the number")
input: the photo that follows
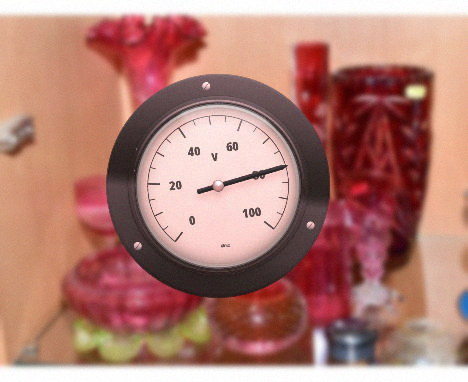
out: V 80
